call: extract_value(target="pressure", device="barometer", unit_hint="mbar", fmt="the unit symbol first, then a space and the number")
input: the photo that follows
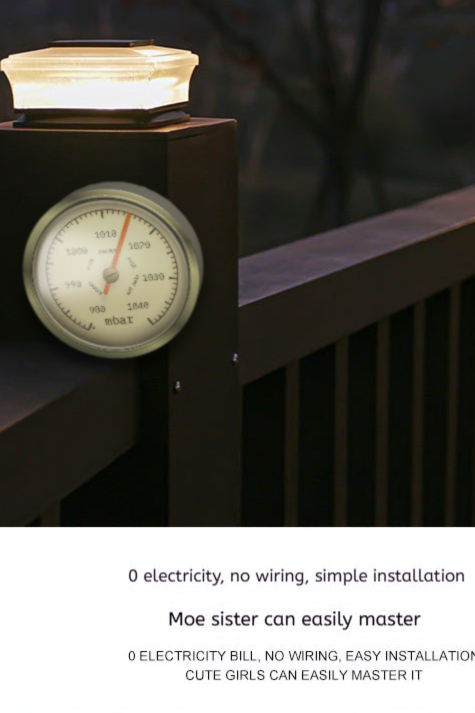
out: mbar 1015
